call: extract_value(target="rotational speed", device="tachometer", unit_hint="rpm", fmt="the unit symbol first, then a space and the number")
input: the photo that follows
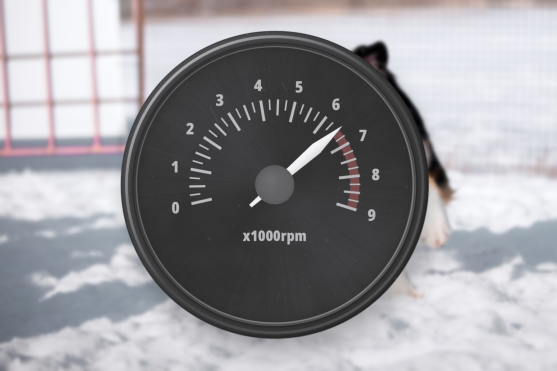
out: rpm 6500
